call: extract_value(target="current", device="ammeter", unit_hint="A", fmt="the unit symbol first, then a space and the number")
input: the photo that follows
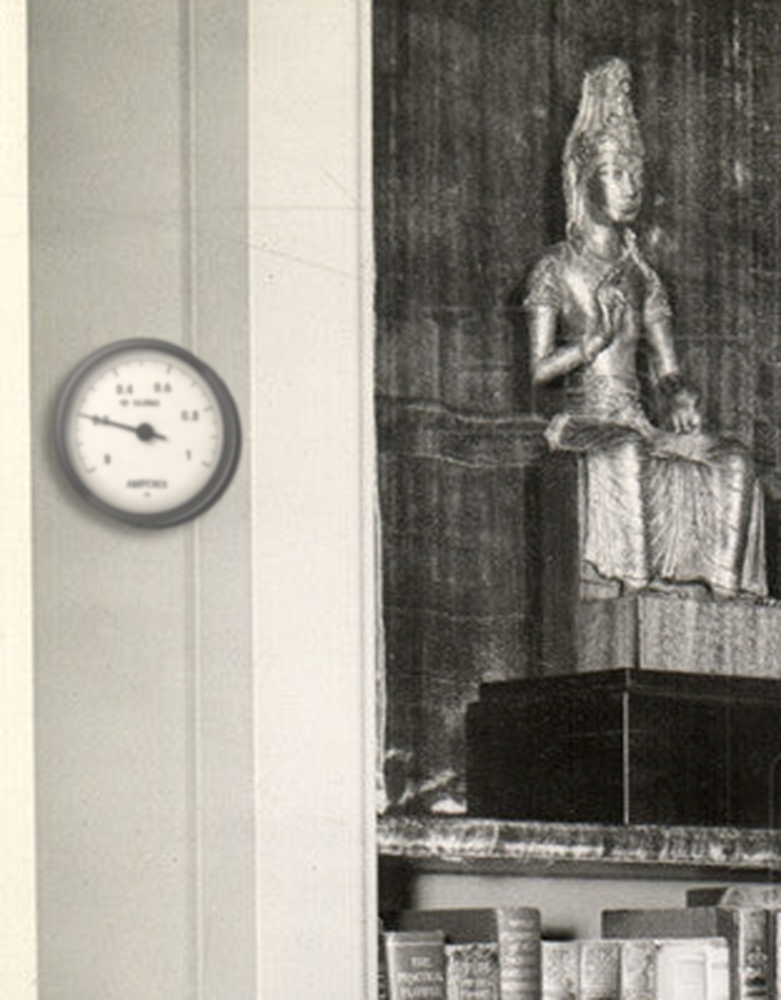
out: A 0.2
